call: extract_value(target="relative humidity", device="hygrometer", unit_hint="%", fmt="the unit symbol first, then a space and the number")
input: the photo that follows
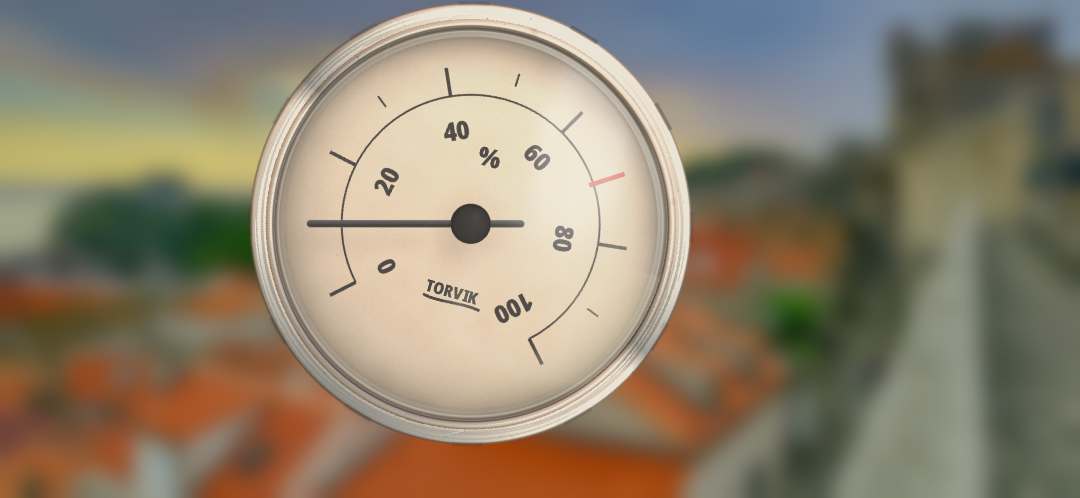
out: % 10
